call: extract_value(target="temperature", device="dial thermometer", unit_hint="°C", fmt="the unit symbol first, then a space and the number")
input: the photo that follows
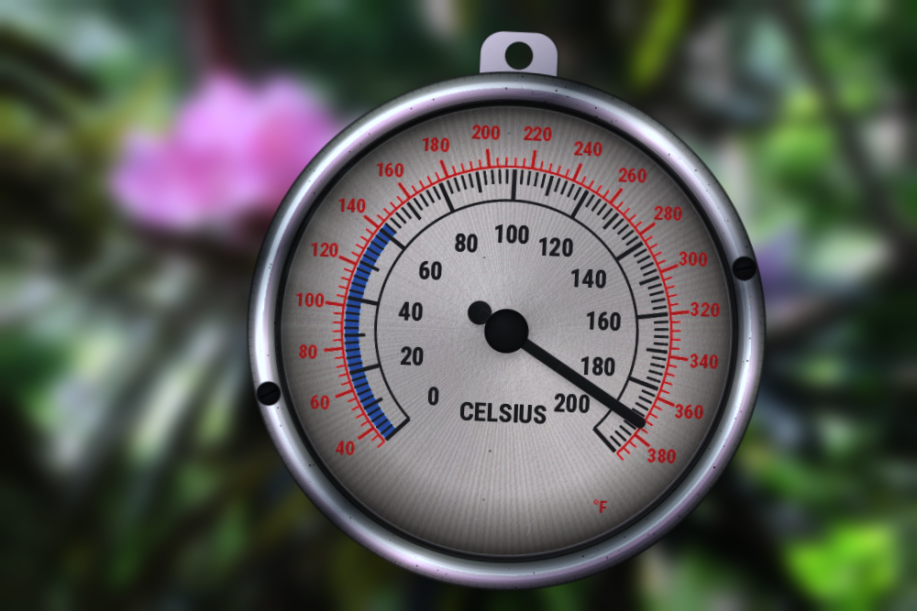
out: °C 190
